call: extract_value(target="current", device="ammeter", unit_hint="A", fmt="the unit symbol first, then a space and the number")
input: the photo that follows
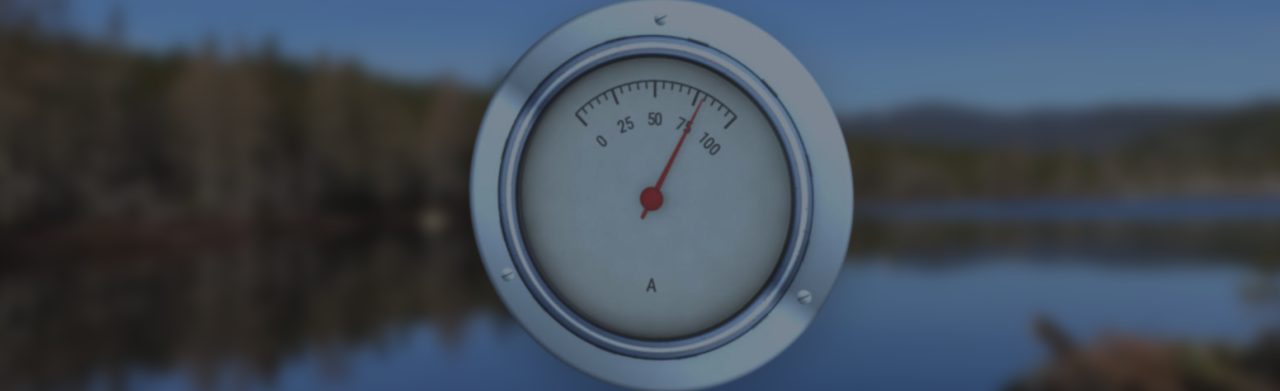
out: A 80
